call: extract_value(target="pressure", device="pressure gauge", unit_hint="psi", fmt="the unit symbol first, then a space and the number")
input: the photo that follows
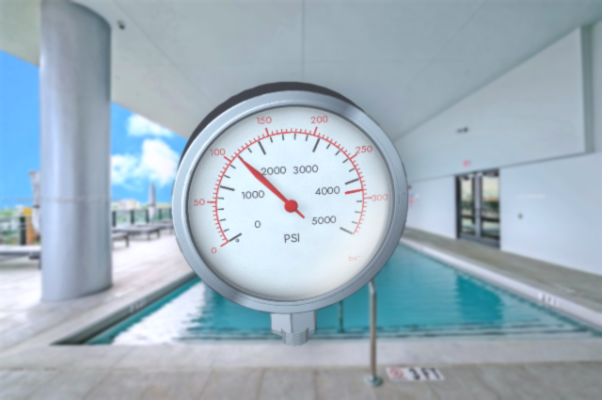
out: psi 1600
